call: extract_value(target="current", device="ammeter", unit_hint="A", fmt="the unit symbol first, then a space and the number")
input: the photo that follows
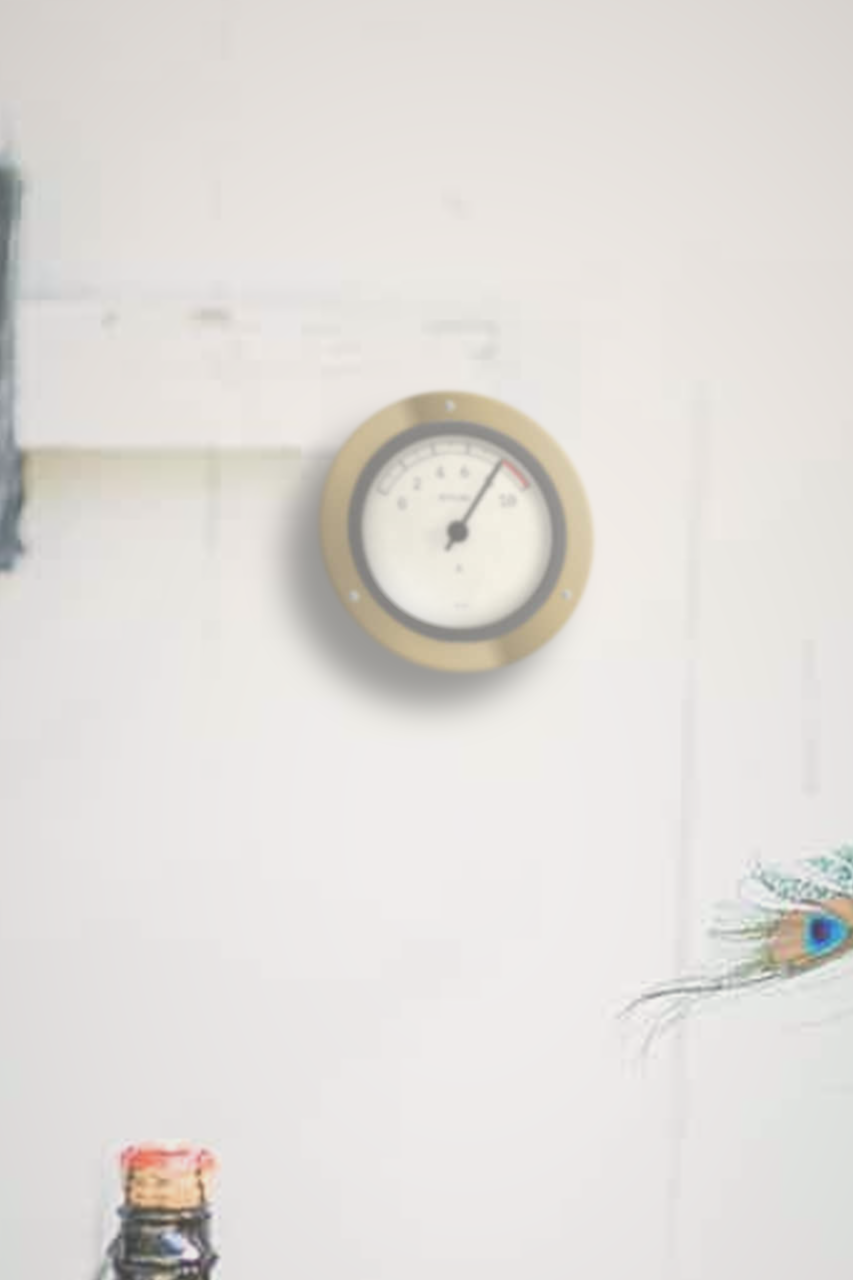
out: A 8
